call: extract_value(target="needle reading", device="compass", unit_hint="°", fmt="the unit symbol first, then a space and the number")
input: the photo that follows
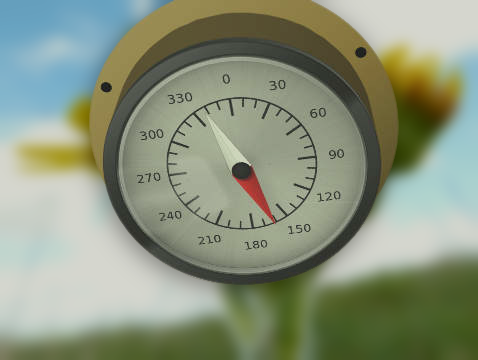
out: ° 160
